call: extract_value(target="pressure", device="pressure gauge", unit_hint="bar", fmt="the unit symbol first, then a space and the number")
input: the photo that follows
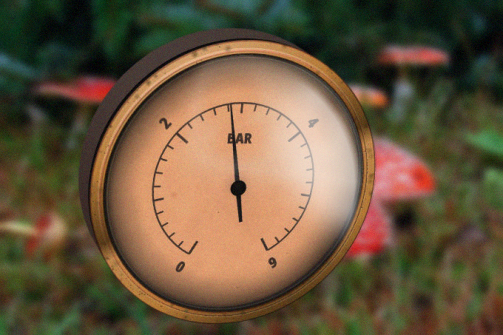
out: bar 2.8
